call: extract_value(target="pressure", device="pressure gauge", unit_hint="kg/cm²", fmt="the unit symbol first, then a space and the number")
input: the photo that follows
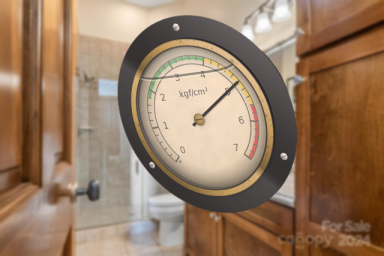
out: kg/cm² 5
